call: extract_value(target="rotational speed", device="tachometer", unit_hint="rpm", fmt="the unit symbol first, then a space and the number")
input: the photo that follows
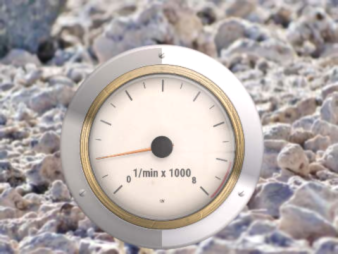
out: rpm 1000
